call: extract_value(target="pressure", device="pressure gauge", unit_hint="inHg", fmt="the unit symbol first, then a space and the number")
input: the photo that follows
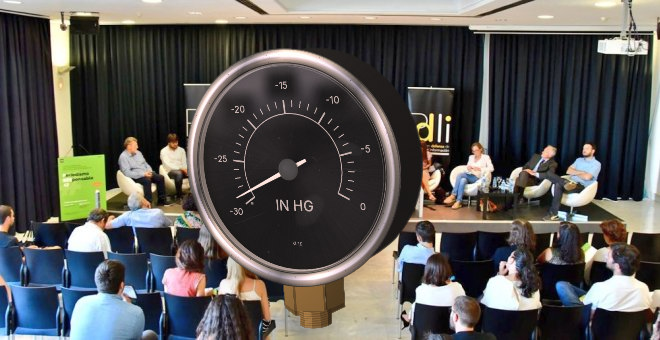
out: inHg -29
